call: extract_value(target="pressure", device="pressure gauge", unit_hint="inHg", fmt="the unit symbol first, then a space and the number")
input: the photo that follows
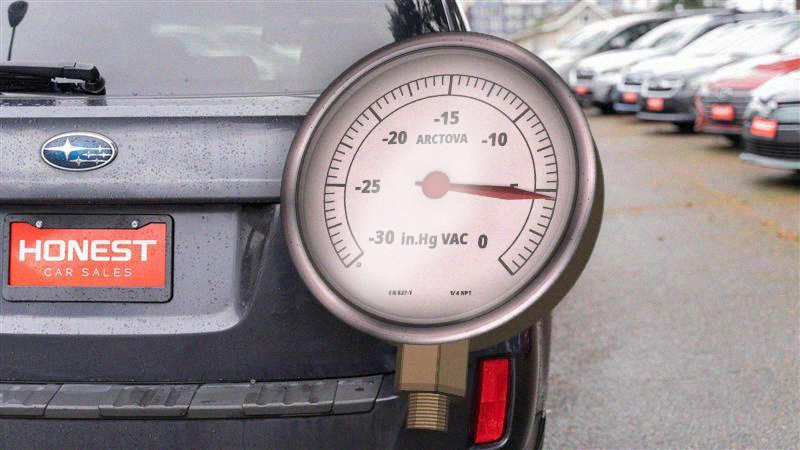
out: inHg -4.5
